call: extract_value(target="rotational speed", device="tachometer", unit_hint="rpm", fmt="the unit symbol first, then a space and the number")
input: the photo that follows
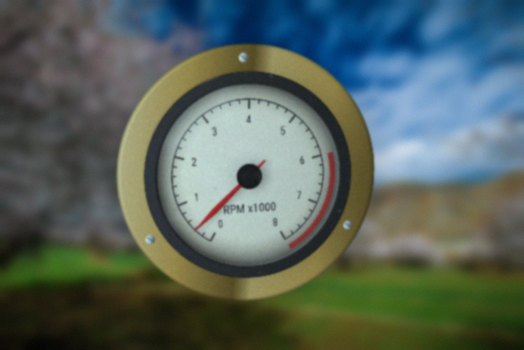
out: rpm 400
